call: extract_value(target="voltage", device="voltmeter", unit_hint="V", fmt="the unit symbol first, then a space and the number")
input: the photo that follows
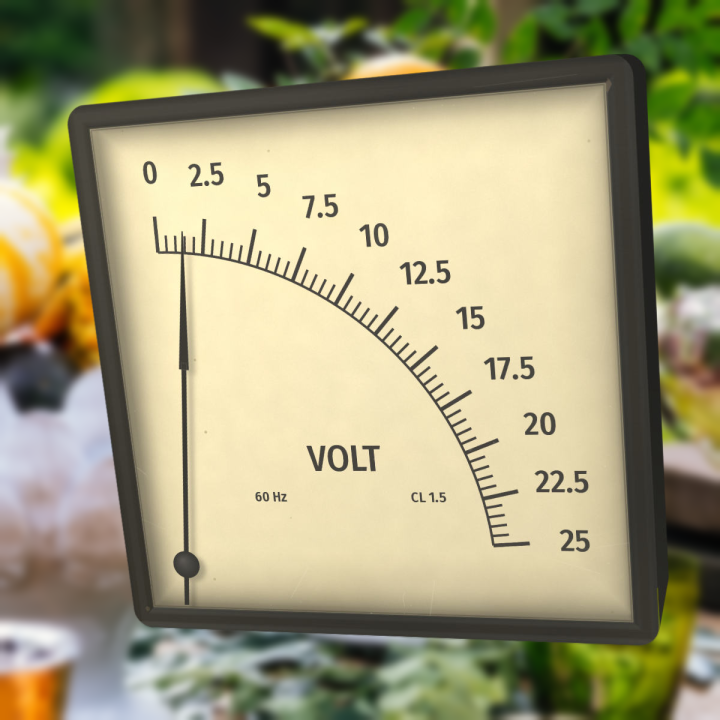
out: V 1.5
